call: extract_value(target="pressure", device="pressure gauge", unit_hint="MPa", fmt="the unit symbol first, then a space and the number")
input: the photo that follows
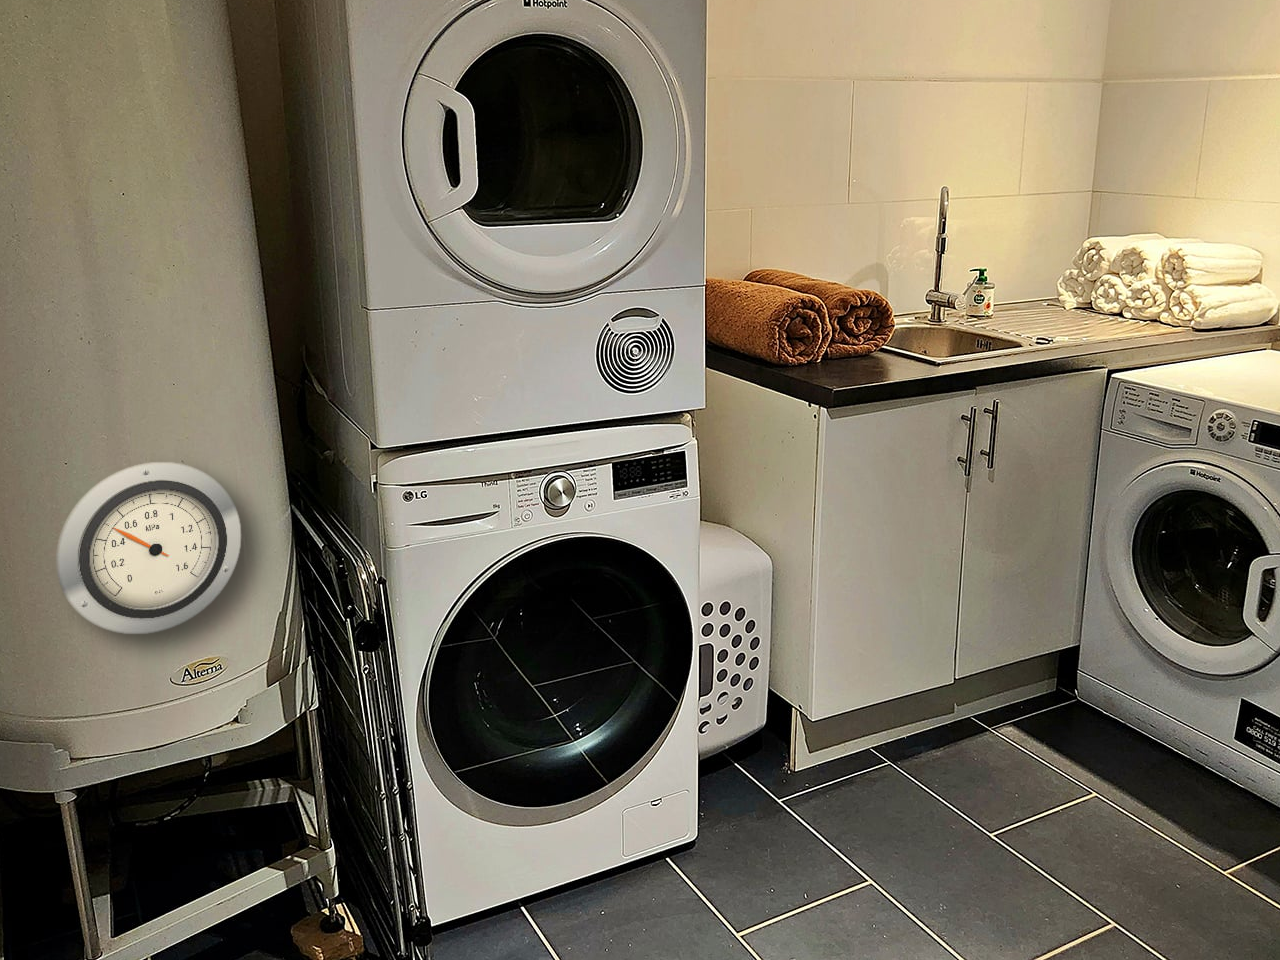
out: MPa 0.5
